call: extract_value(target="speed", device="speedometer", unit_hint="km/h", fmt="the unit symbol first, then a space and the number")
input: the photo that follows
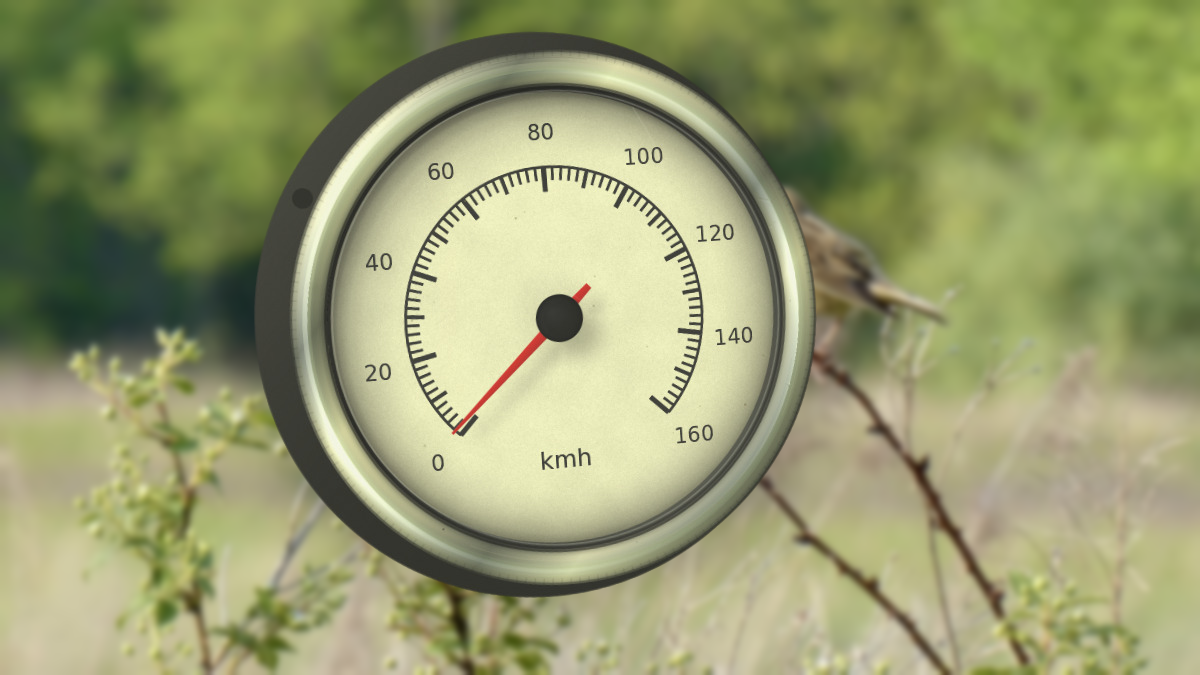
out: km/h 2
